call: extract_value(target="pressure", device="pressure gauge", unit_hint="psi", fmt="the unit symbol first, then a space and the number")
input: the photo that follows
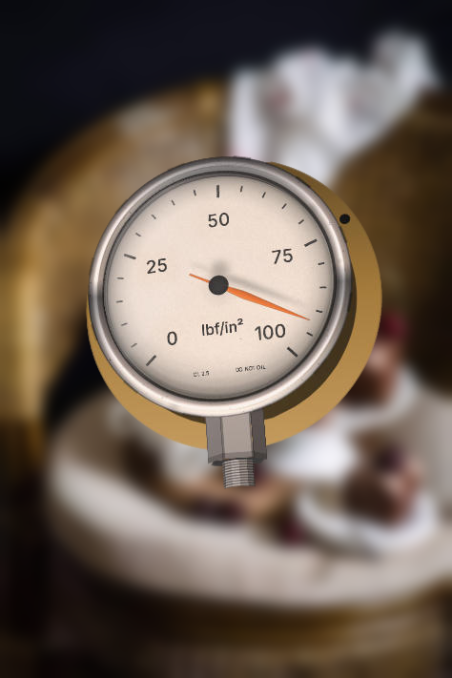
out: psi 92.5
